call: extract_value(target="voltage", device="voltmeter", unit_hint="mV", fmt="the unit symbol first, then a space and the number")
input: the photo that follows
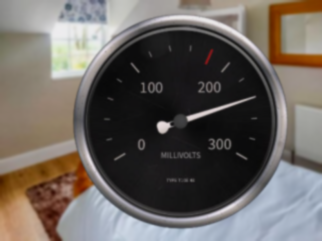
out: mV 240
